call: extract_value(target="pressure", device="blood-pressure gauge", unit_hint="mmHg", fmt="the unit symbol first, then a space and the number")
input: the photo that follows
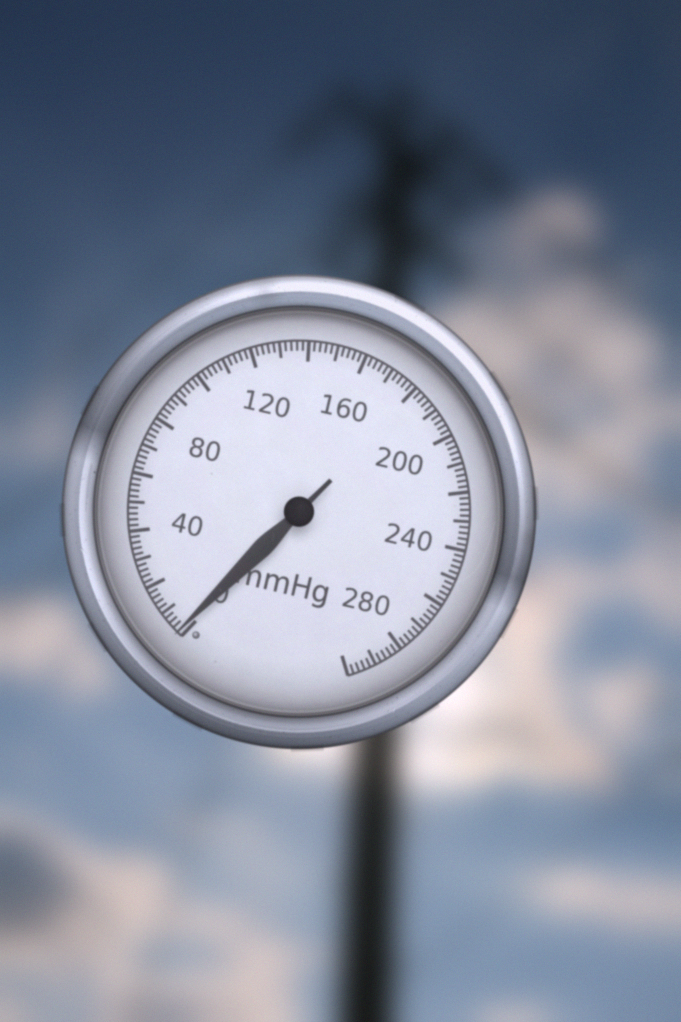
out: mmHg 2
